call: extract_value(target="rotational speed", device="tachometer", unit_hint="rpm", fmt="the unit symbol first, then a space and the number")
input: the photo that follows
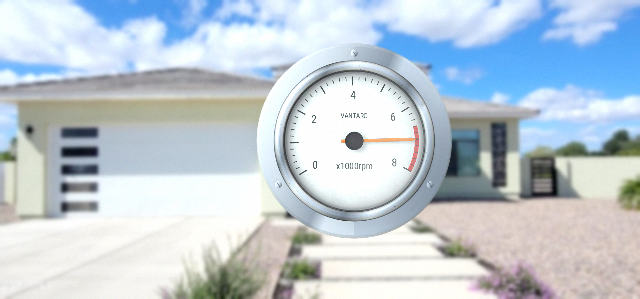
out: rpm 7000
